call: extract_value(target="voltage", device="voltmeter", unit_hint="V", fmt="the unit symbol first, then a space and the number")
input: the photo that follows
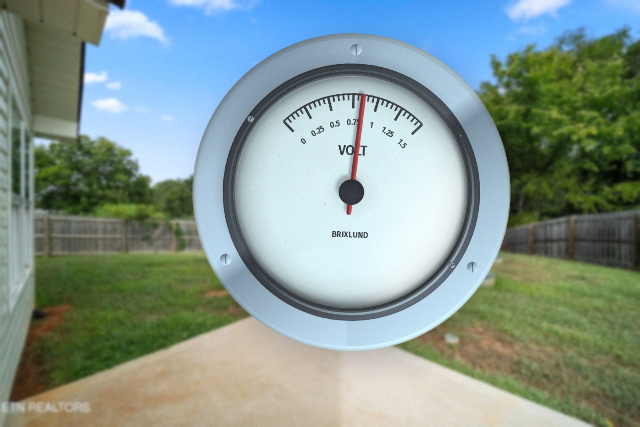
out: V 0.85
